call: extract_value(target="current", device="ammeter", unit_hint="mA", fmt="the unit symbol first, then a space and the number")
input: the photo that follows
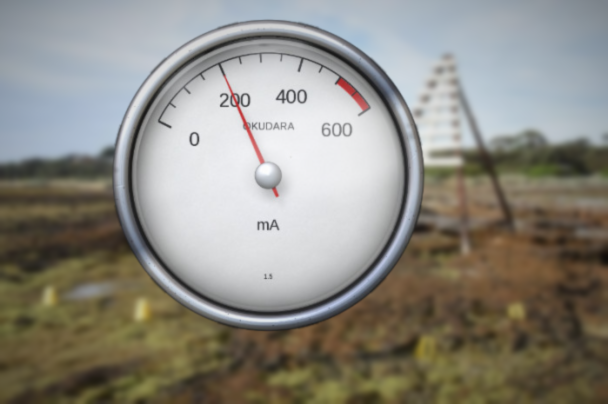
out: mA 200
